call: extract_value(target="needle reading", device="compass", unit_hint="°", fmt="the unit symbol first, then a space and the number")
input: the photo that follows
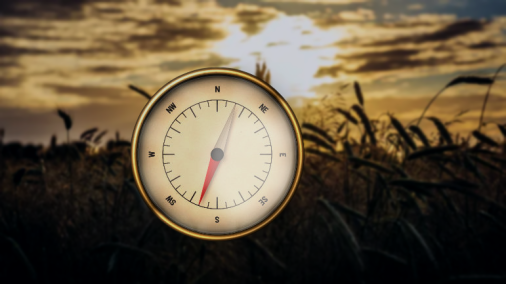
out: ° 200
